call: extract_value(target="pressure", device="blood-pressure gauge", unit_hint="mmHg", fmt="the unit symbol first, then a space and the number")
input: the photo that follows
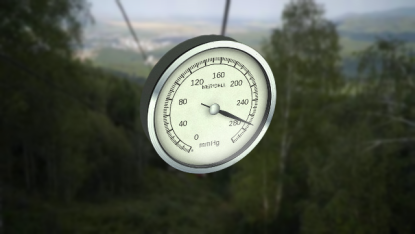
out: mmHg 270
